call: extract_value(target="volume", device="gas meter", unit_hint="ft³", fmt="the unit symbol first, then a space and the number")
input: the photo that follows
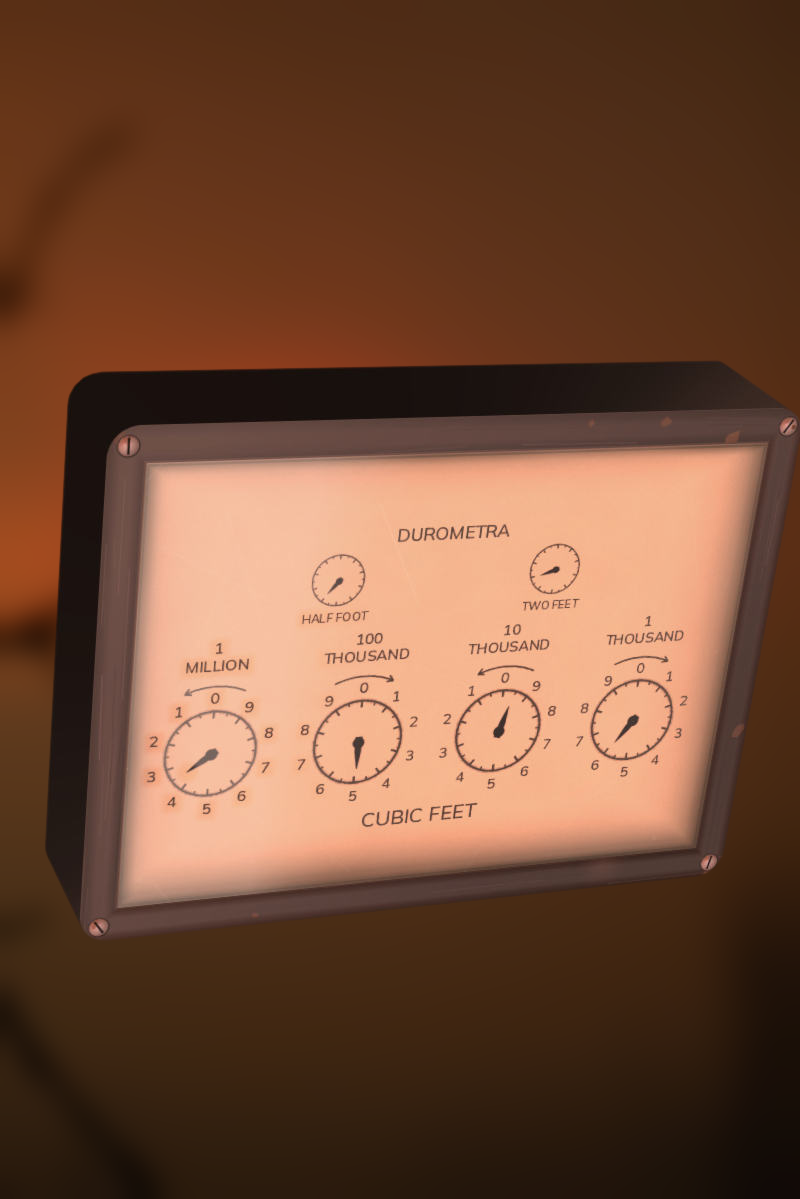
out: ft³ 349600
